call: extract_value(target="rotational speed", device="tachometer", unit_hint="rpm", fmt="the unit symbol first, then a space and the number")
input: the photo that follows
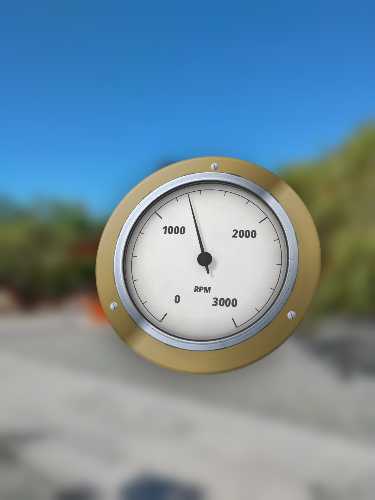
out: rpm 1300
